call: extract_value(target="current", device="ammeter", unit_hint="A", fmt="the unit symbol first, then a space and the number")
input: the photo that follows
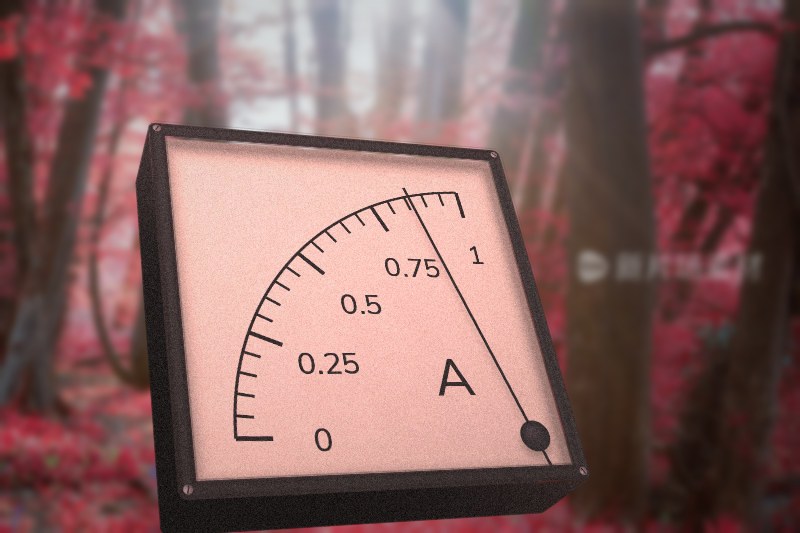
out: A 0.85
